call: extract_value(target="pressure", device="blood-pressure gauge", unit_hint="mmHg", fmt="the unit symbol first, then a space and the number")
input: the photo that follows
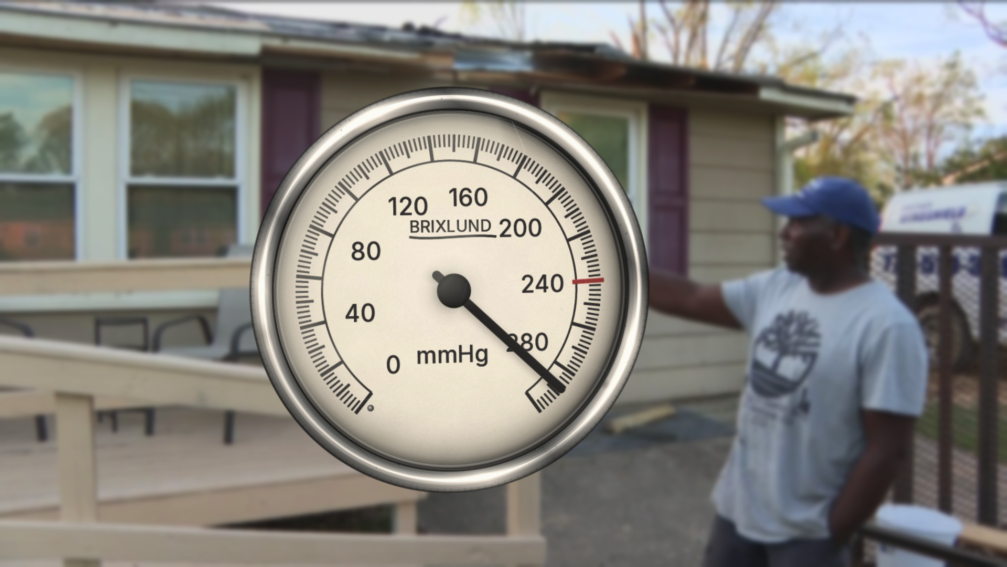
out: mmHg 288
